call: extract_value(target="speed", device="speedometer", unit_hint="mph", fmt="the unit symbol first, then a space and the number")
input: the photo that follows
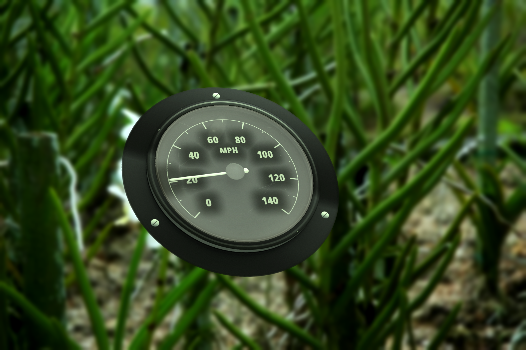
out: mph 20
